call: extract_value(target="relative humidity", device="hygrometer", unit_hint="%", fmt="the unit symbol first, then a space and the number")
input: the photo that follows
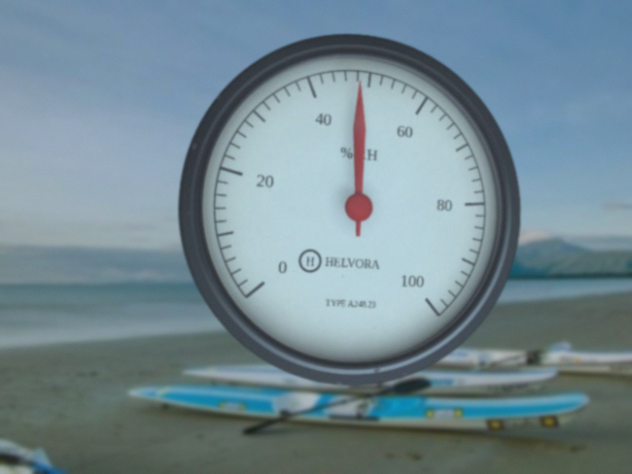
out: % 48
